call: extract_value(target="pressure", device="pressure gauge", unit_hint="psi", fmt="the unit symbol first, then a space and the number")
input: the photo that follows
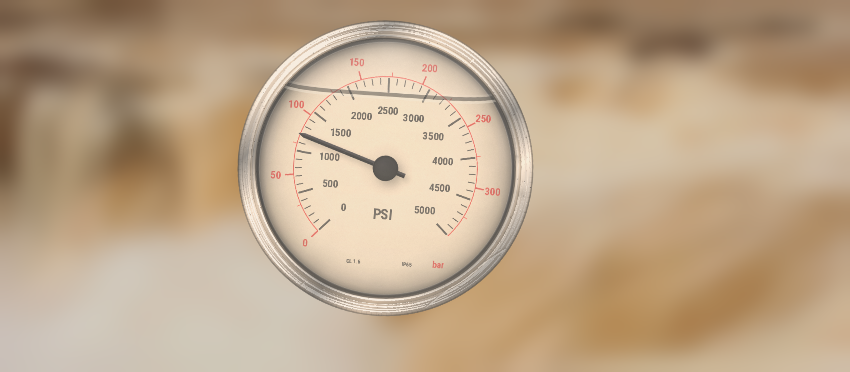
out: psi 1200
